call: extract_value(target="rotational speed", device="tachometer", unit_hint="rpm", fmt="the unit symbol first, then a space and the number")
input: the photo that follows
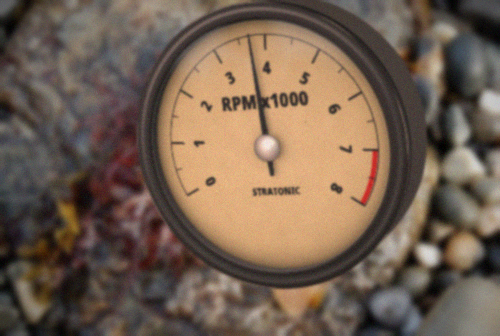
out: rpm 3750
